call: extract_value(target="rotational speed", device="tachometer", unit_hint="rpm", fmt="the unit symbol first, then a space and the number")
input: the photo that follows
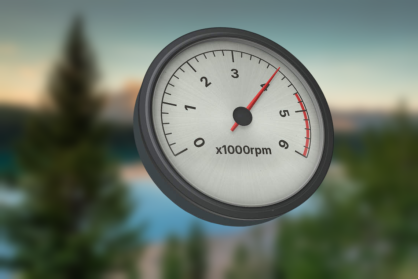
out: rpm 4000
